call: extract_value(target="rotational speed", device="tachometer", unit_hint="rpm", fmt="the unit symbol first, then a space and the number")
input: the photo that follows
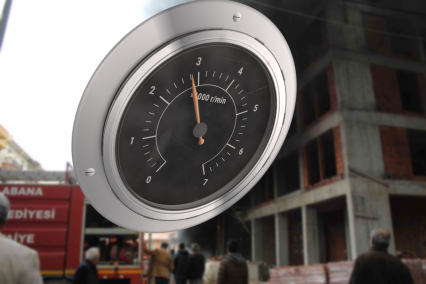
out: rpm 2800
